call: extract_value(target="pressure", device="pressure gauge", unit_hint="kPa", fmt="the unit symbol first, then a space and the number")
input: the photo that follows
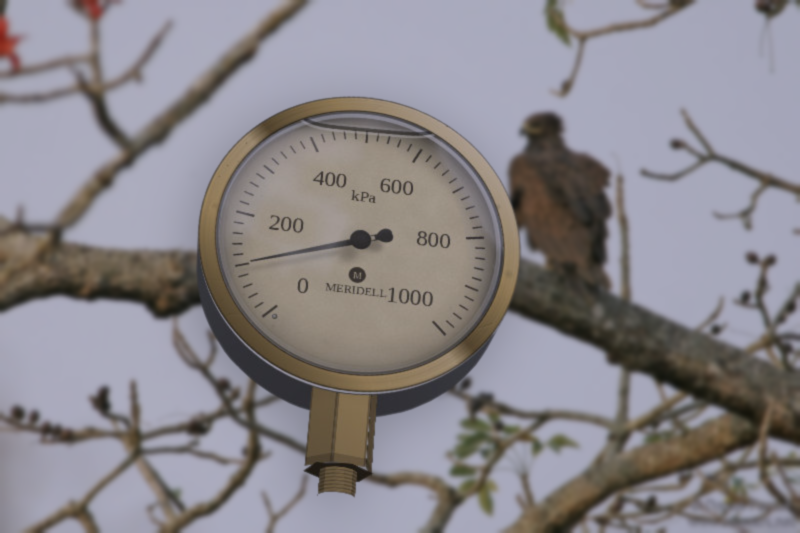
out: kPa 100
